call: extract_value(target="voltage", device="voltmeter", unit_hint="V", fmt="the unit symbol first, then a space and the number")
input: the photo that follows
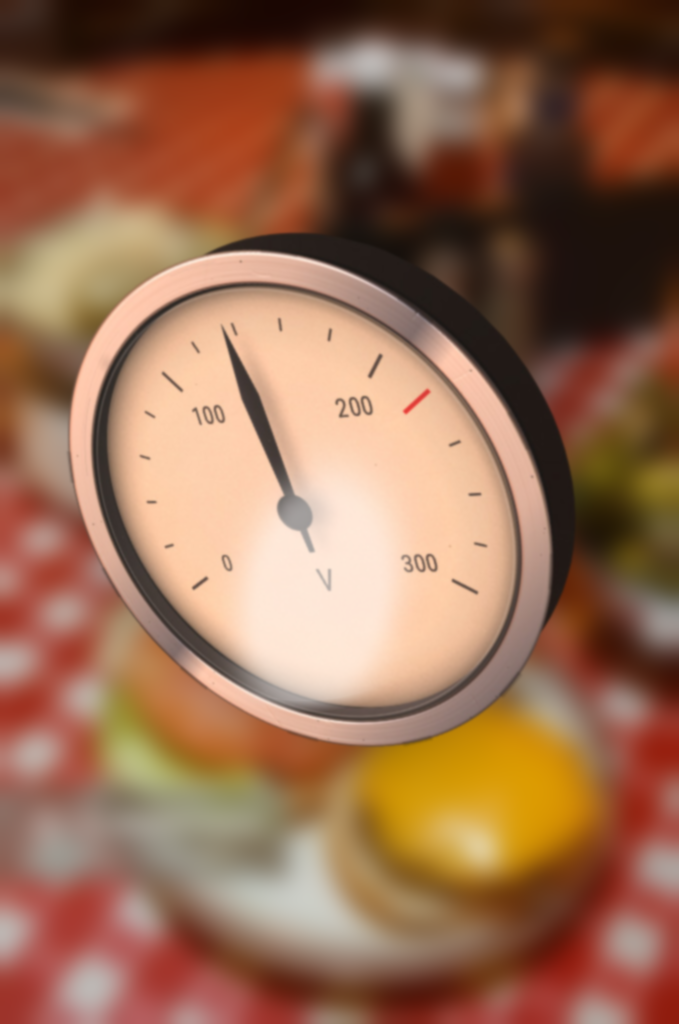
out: V 140
